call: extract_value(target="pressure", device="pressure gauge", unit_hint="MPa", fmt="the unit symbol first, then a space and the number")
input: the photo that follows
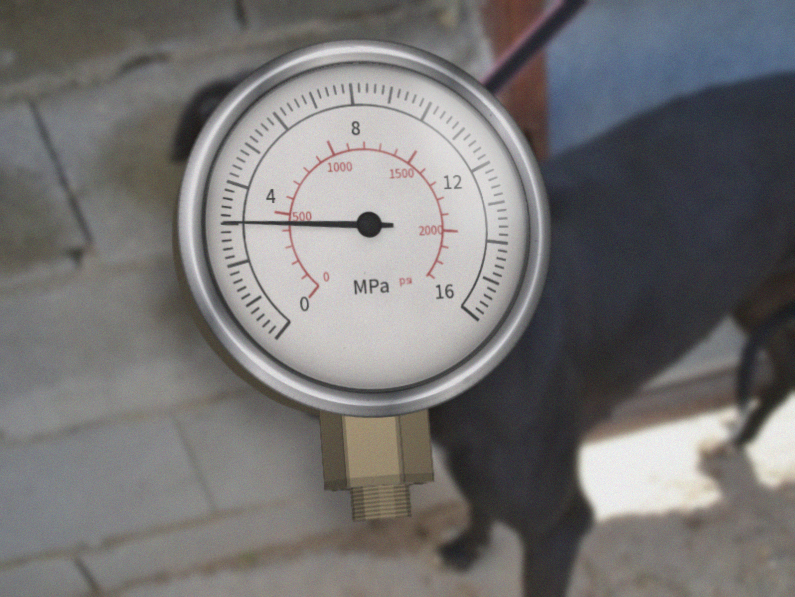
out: MPa 3
